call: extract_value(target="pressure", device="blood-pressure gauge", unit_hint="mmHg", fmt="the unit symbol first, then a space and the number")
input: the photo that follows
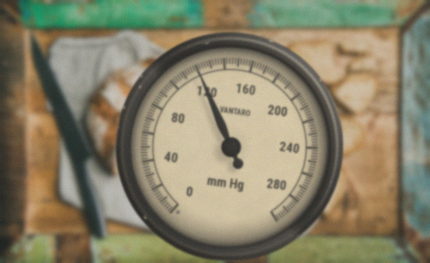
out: mmHg 120
